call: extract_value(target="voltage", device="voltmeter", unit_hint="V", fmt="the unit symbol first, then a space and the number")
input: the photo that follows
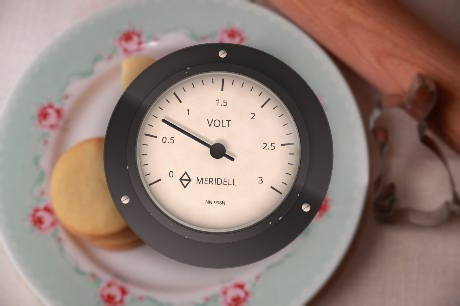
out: V 0.7
